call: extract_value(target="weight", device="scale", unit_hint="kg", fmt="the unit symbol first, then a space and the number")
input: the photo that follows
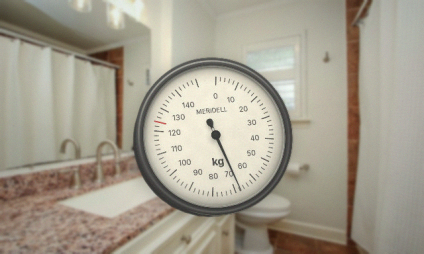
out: kg 68
